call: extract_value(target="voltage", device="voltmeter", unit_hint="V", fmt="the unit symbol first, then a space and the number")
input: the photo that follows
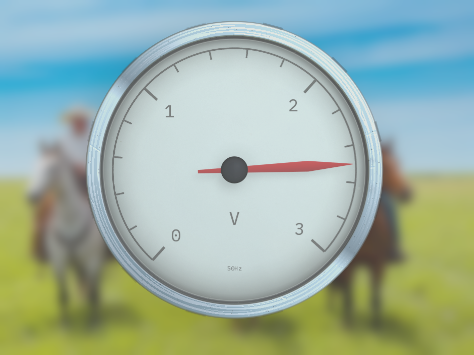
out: V 2.5
